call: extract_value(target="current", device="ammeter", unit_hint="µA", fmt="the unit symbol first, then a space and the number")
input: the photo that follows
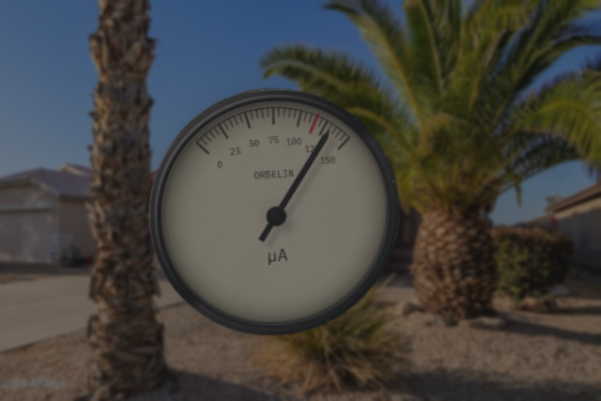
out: µA 130
